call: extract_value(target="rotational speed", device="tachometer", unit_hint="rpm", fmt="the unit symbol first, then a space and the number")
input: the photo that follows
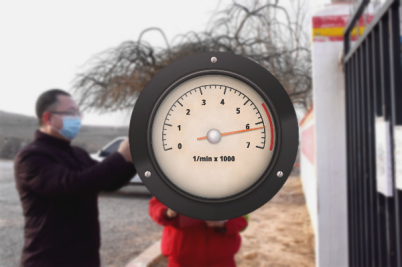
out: rpm 6200
